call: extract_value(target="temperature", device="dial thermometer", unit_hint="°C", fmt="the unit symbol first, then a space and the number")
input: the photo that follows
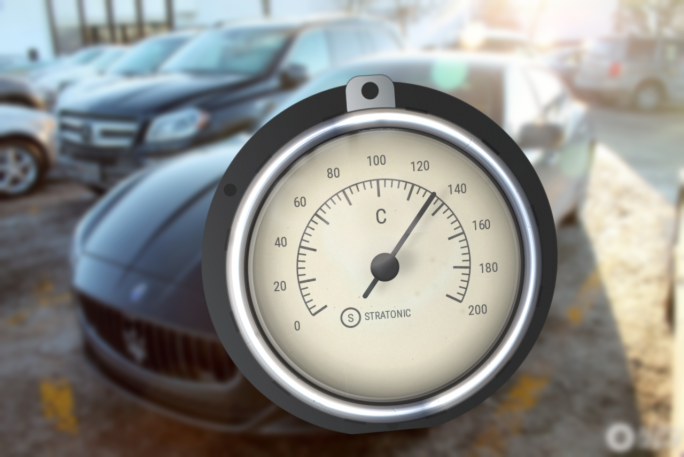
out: °C 132
